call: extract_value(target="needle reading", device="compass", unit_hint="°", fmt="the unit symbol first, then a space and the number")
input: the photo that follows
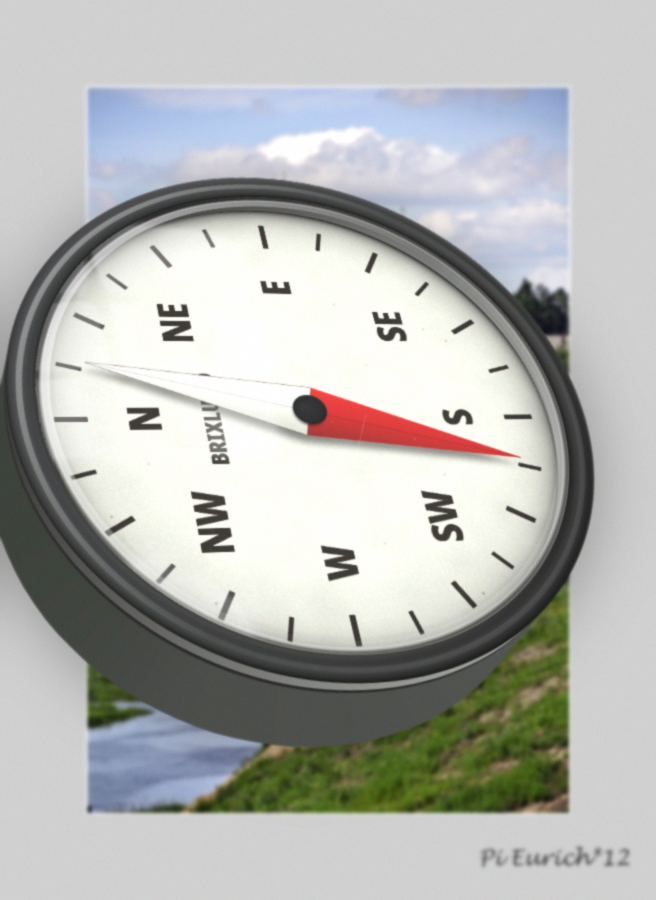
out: ° 195
